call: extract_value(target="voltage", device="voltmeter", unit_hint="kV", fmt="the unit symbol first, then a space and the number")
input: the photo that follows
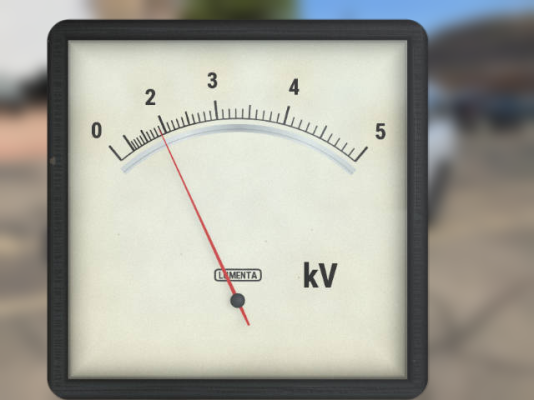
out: kV 1.9
